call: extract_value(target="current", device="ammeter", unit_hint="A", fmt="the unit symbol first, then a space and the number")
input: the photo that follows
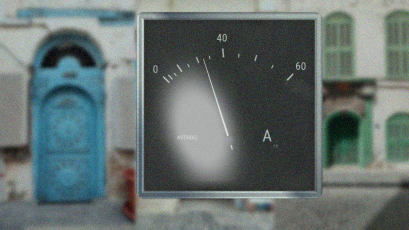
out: A 32.5
